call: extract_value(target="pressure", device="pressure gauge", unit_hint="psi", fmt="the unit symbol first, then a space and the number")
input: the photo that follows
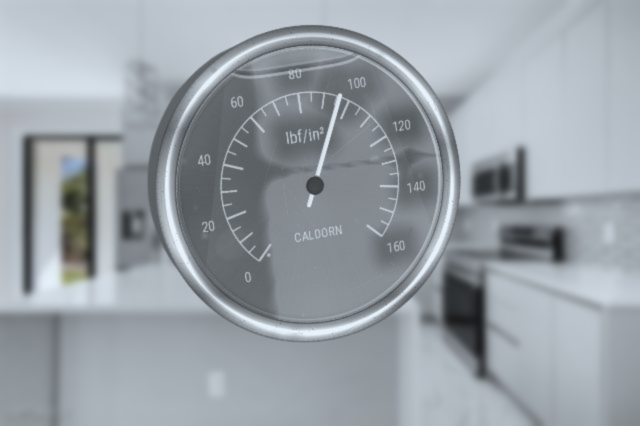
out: psi 95
